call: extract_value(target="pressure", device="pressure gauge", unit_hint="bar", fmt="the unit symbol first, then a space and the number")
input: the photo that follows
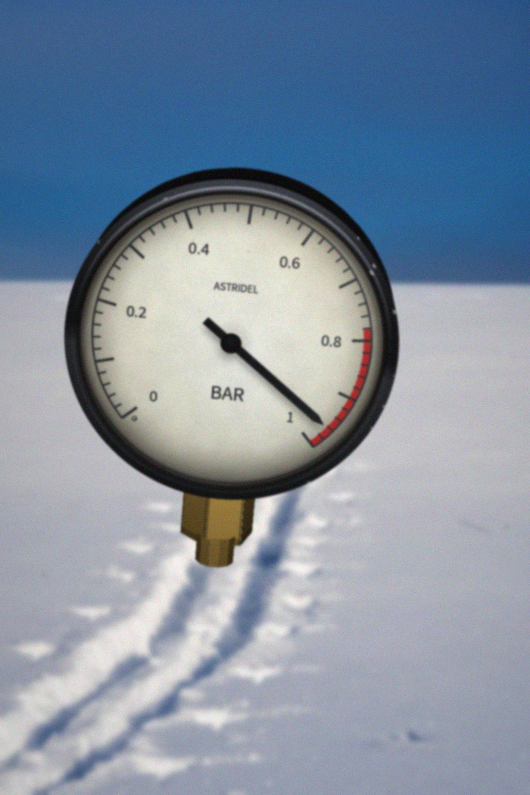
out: bar 0.96
